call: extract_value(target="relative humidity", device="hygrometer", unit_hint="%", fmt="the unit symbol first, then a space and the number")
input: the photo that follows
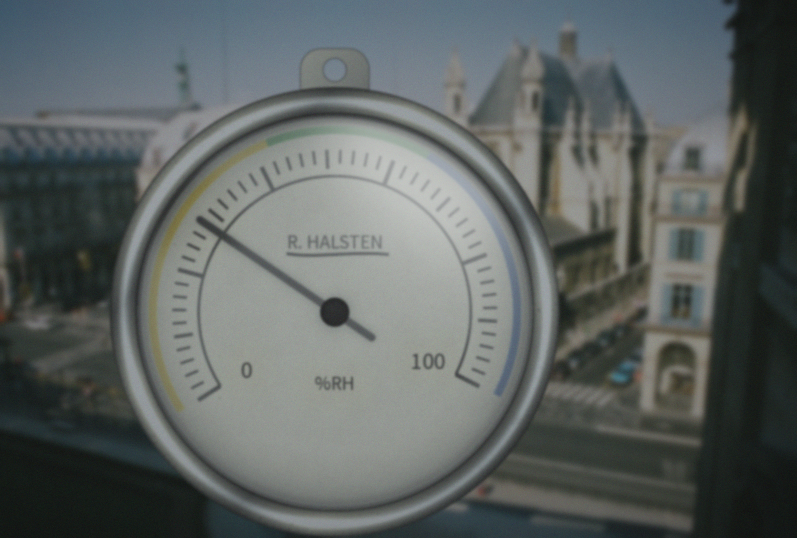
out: % 28
